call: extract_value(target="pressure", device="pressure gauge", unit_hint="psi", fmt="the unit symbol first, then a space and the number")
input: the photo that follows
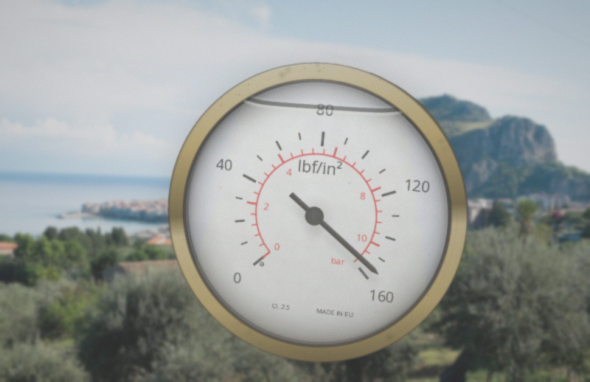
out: psi 155
